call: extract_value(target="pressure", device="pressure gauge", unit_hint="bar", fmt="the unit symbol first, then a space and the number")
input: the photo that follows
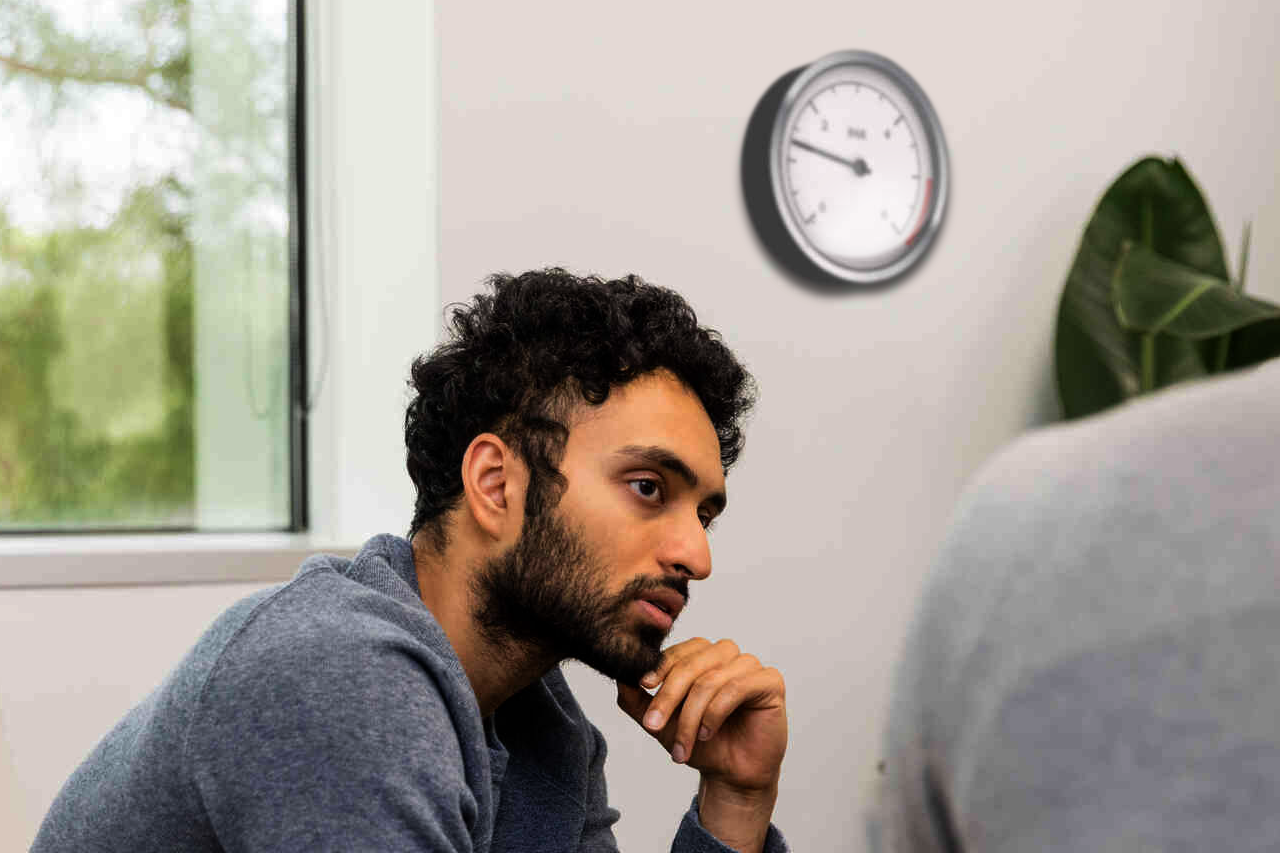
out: bar 1.25
